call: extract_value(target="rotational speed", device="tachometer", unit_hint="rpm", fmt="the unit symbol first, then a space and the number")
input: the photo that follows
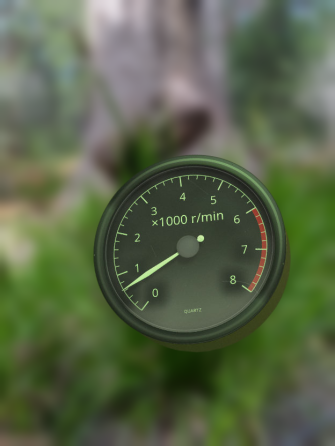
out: rpm 600
